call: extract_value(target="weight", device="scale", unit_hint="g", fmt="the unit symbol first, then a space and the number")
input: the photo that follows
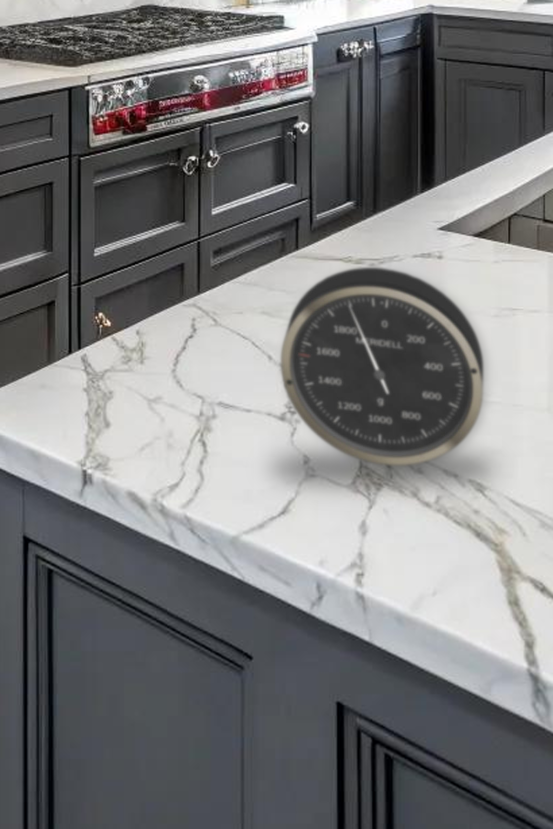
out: g 1900
